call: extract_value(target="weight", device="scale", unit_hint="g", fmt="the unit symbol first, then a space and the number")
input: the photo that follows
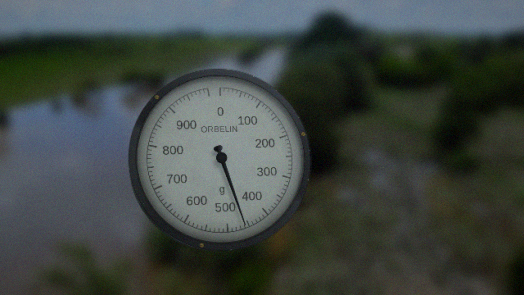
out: g 460
